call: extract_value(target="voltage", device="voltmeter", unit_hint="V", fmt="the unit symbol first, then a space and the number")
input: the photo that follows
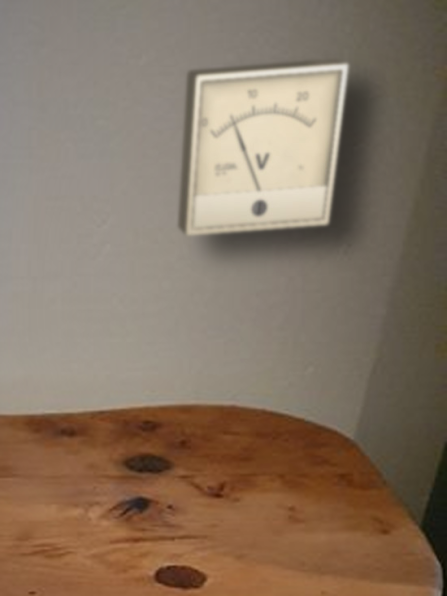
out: V 5
